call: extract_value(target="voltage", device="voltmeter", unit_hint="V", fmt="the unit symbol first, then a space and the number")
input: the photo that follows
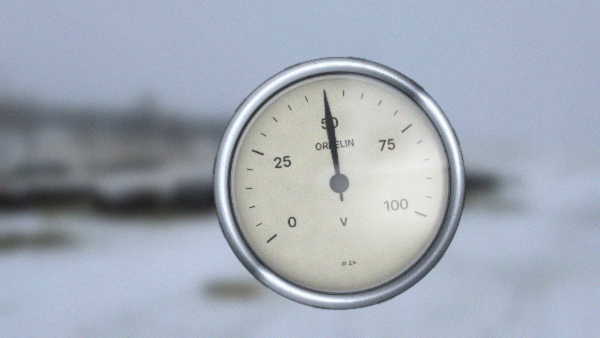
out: V 50
